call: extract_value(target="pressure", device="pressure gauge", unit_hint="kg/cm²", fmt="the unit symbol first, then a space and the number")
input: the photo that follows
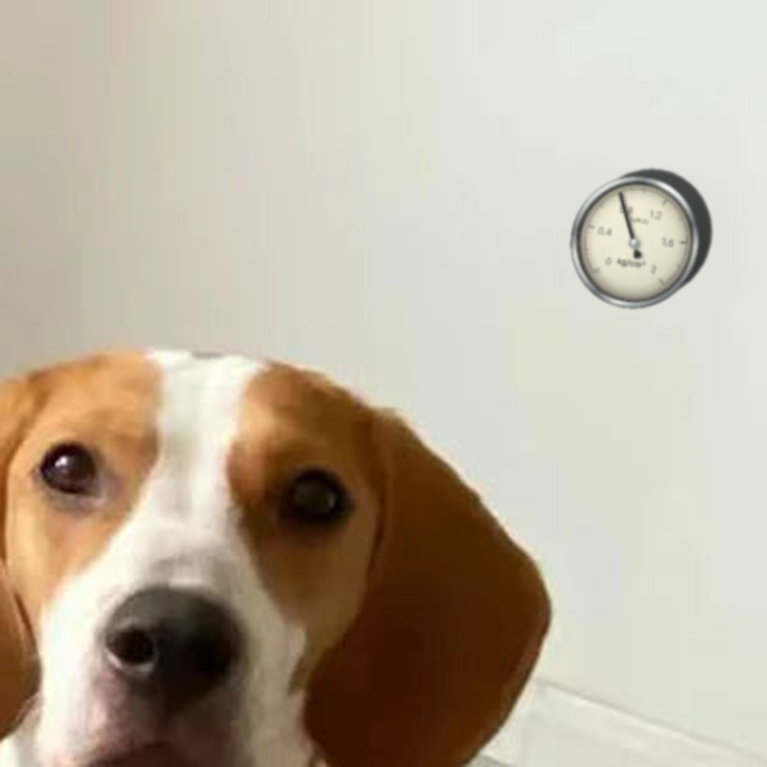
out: kg/cm² 0.8
